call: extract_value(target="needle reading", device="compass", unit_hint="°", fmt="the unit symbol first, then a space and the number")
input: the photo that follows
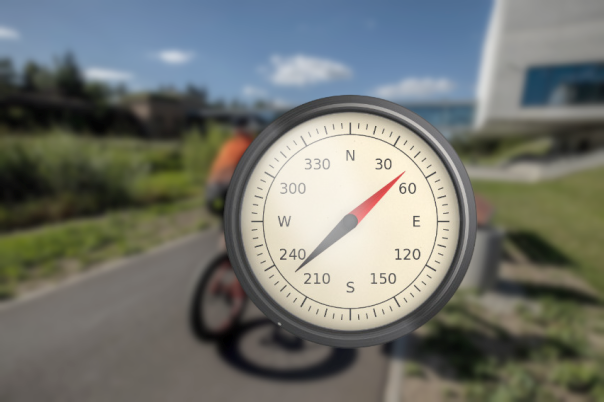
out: ° 47.5
